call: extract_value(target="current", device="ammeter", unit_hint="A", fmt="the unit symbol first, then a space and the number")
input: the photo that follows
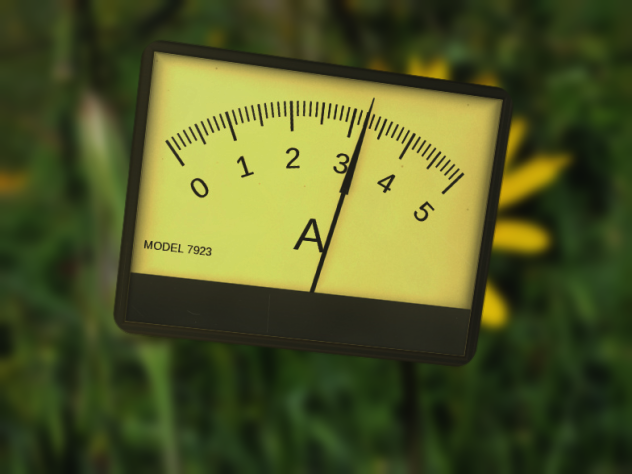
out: A 3.2
